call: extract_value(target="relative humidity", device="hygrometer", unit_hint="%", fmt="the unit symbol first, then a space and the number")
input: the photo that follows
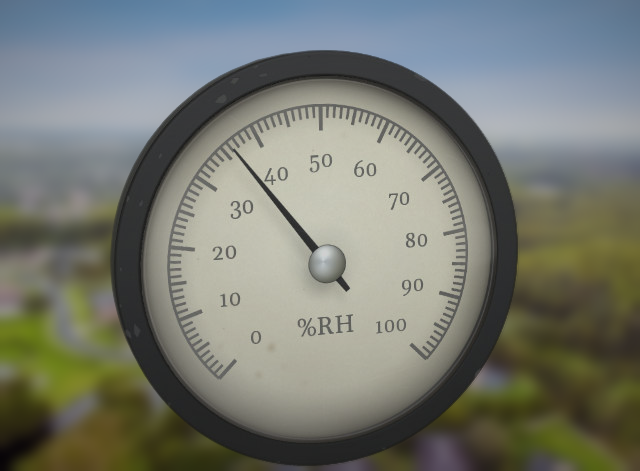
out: % 36
